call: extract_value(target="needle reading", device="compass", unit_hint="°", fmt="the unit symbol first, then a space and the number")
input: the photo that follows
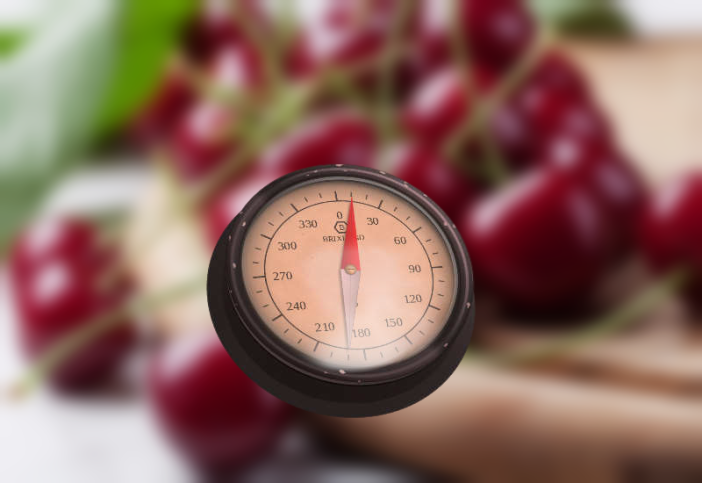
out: ° 10
